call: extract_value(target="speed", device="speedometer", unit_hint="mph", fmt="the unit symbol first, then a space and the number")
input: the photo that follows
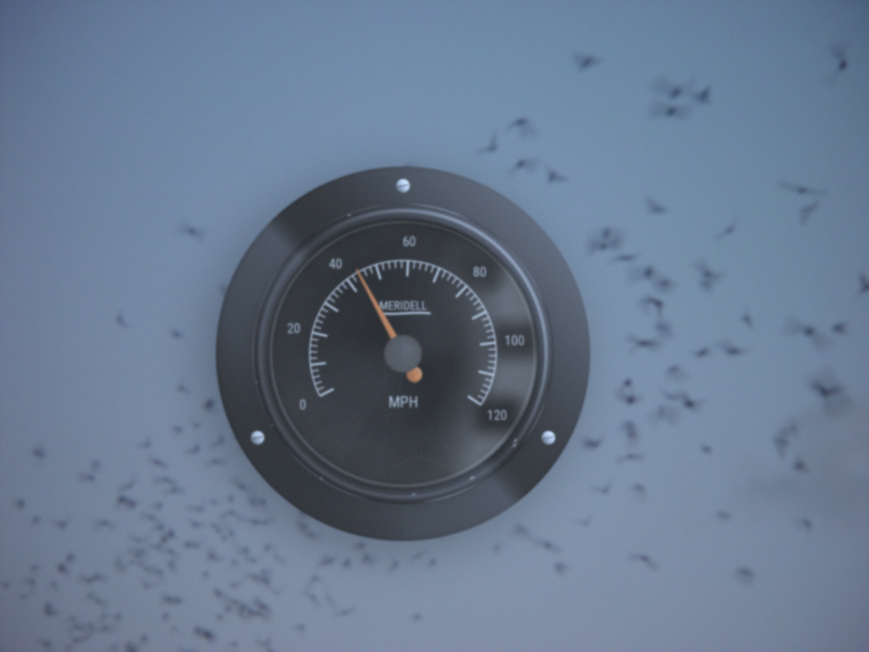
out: mph 44
